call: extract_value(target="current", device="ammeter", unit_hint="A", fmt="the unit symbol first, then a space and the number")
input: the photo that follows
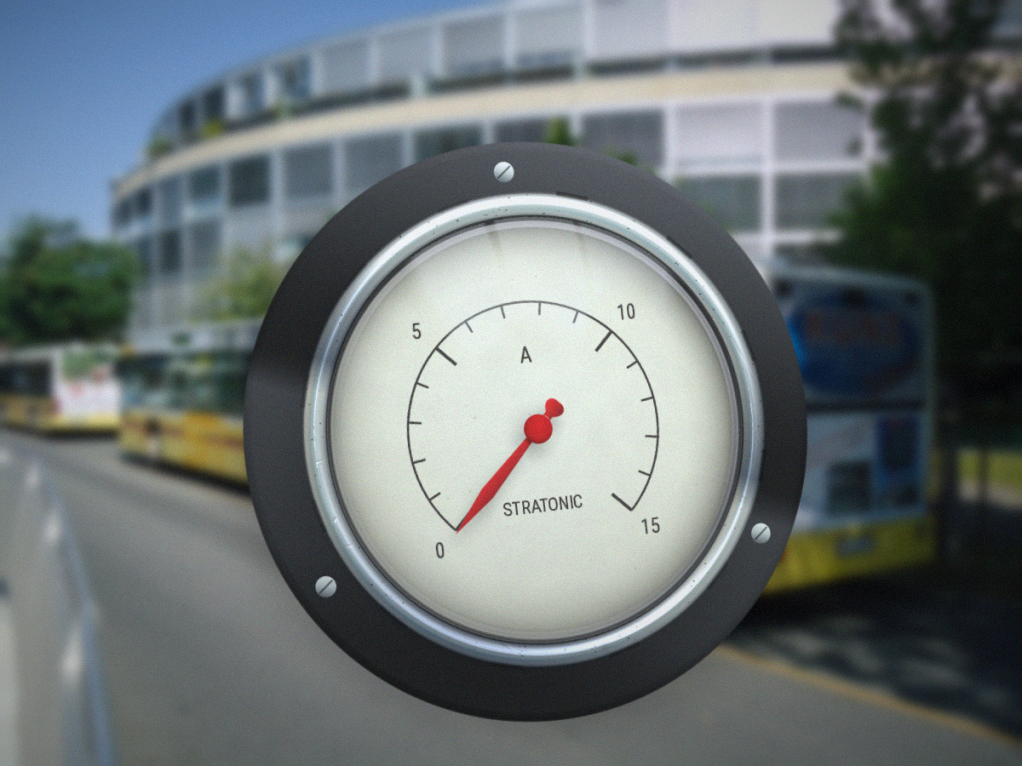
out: A 0
